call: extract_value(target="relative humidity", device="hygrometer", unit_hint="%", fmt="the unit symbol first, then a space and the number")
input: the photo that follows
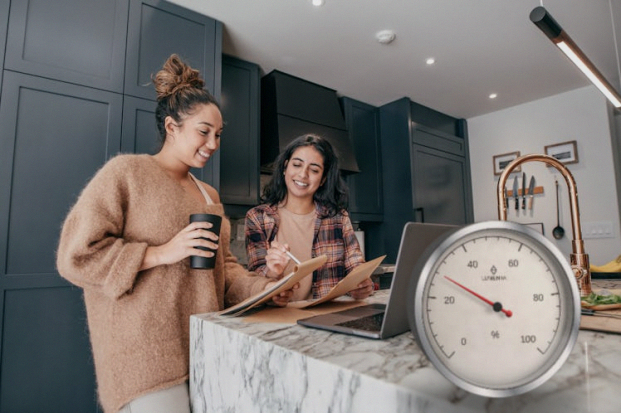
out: % 28
